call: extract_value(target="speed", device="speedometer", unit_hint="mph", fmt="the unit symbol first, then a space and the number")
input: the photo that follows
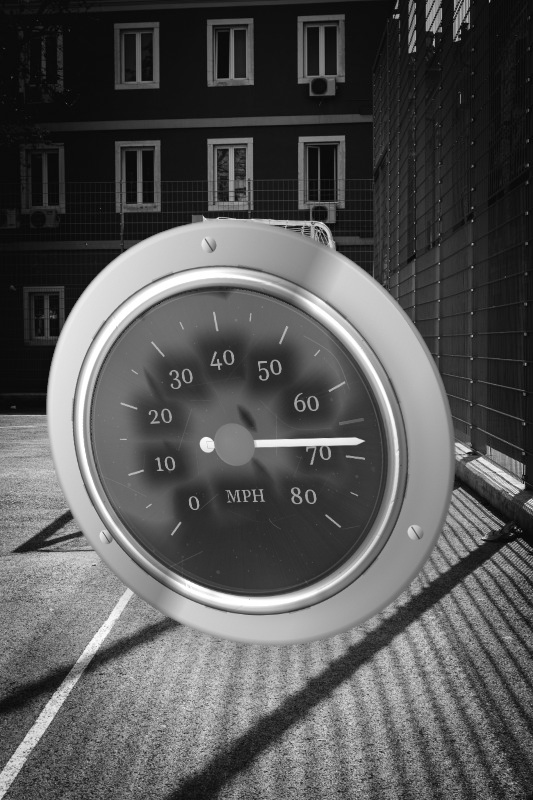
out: mph 67.5
